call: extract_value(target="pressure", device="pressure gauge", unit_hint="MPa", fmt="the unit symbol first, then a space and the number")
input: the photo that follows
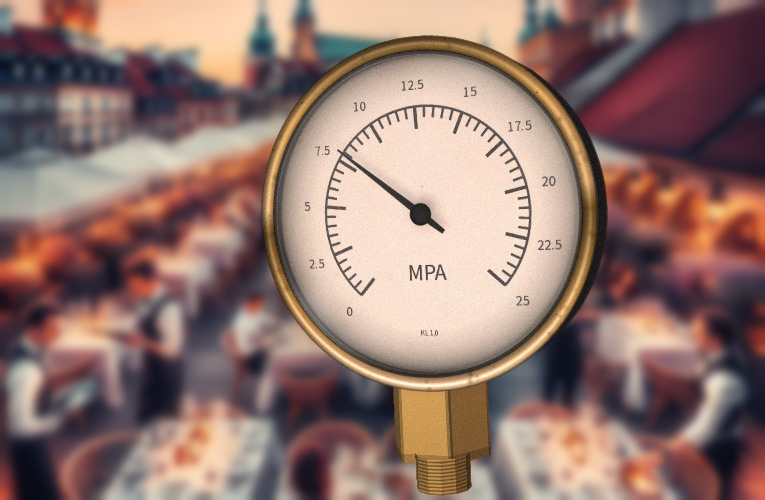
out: MPa 8
